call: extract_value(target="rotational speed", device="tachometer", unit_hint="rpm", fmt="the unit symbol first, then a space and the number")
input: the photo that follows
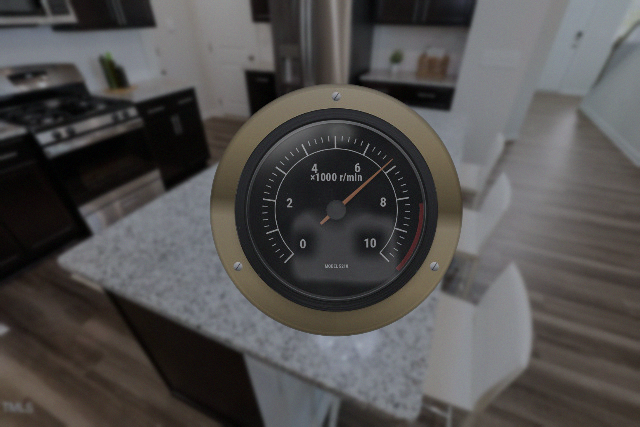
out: rpm 6800
